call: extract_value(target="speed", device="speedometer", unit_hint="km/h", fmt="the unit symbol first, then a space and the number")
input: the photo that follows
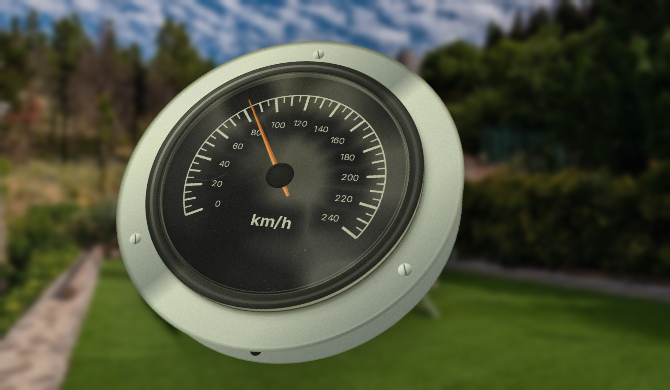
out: km/h 85
